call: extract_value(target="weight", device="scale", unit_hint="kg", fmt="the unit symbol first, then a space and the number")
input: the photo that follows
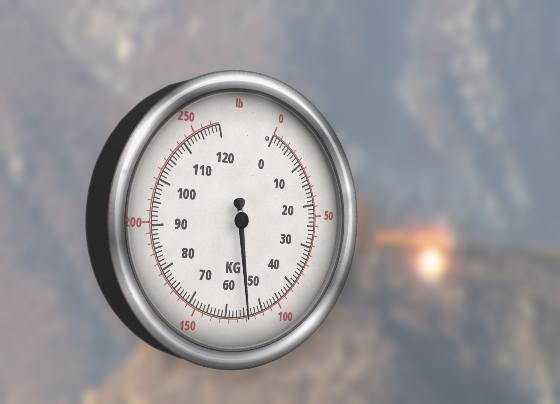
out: kg 55
